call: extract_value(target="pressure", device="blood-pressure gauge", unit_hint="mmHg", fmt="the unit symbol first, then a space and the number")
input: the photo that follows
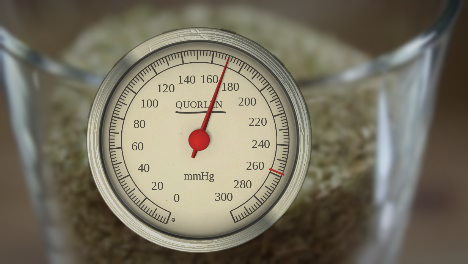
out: mmHg 170
